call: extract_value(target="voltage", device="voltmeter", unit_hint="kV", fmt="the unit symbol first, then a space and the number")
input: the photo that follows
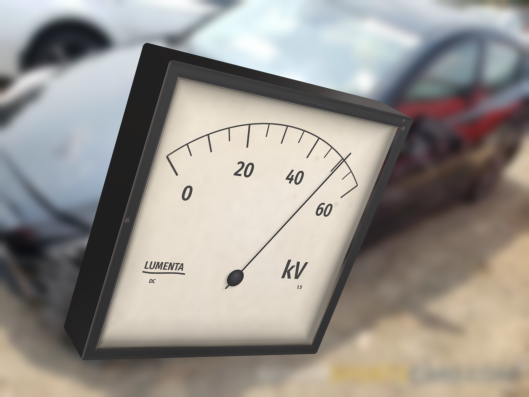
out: kV 50
